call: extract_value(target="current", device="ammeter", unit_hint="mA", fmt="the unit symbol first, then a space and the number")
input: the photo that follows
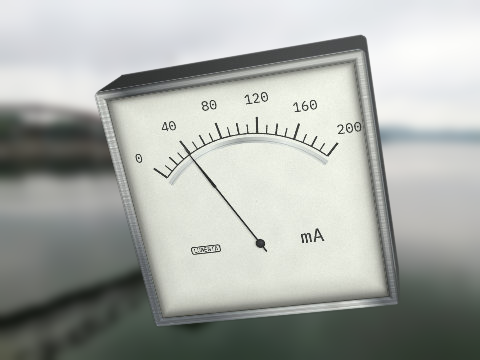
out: mA 40
